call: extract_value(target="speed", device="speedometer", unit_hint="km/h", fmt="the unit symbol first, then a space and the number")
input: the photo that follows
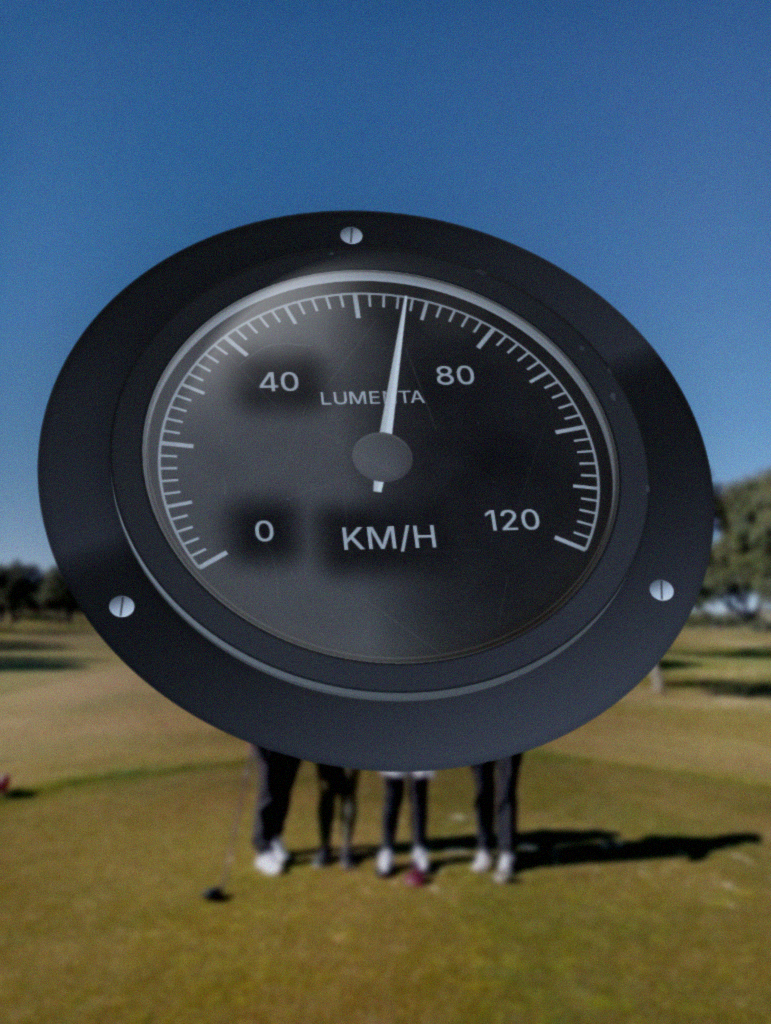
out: km/h 67
